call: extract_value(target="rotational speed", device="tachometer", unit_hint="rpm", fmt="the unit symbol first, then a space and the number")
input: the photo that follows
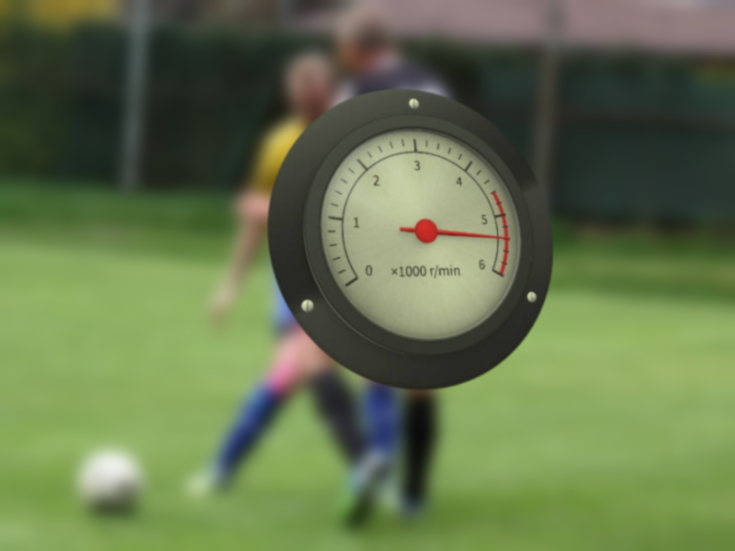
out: rpm 5400
